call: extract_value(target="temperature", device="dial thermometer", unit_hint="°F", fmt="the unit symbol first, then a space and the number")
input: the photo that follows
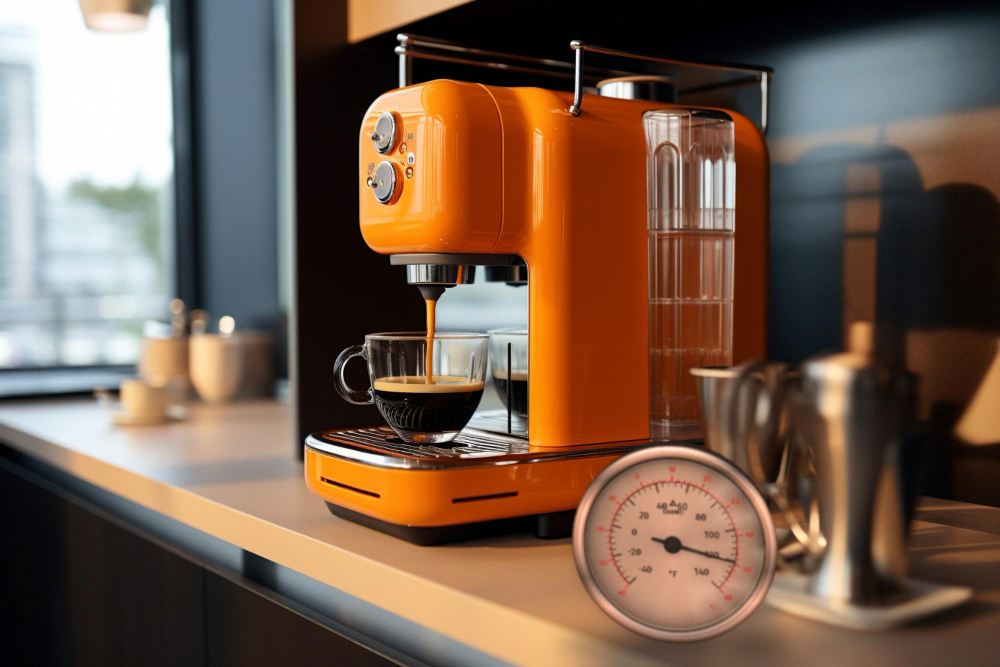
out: °F 120
